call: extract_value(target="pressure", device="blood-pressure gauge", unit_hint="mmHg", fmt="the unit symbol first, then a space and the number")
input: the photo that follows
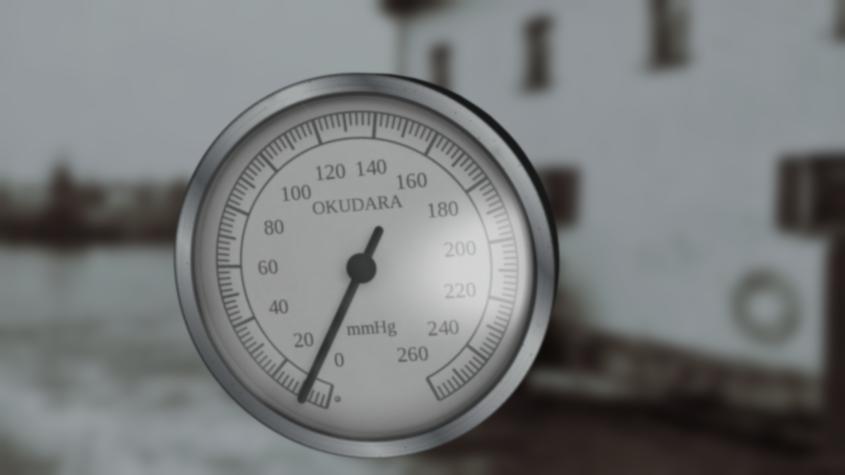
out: mmHg 8
